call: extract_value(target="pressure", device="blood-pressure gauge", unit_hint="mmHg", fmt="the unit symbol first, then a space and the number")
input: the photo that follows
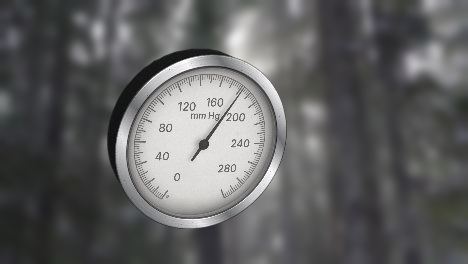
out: mmHg 180
